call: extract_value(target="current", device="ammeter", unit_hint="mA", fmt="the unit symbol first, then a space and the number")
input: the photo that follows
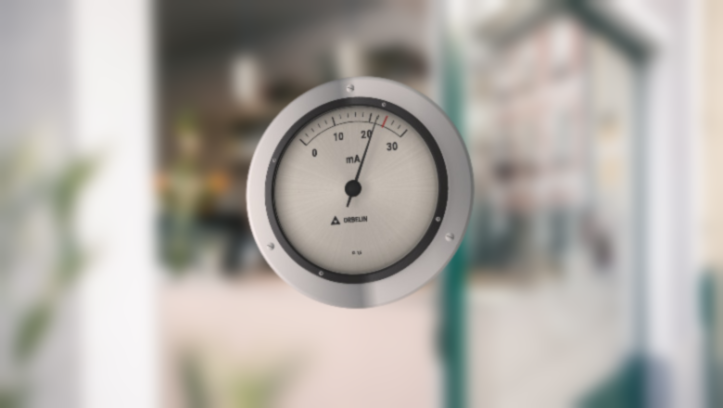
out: mA 22
